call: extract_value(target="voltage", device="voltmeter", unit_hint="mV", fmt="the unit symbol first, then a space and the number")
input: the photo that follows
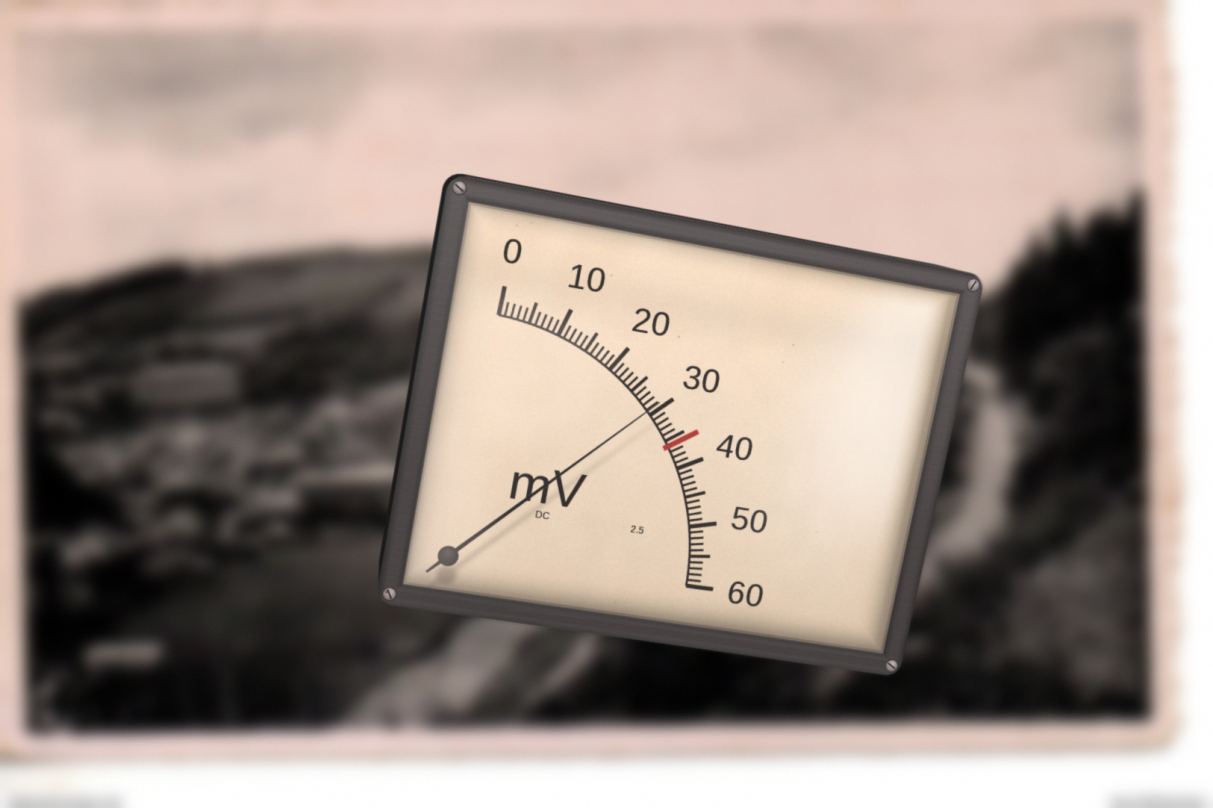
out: mV 29
